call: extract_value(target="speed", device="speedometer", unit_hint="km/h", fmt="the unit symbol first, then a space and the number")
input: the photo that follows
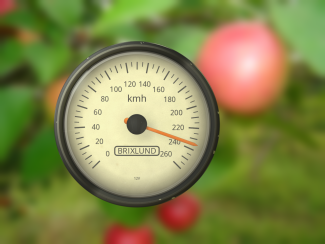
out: km/h 235
